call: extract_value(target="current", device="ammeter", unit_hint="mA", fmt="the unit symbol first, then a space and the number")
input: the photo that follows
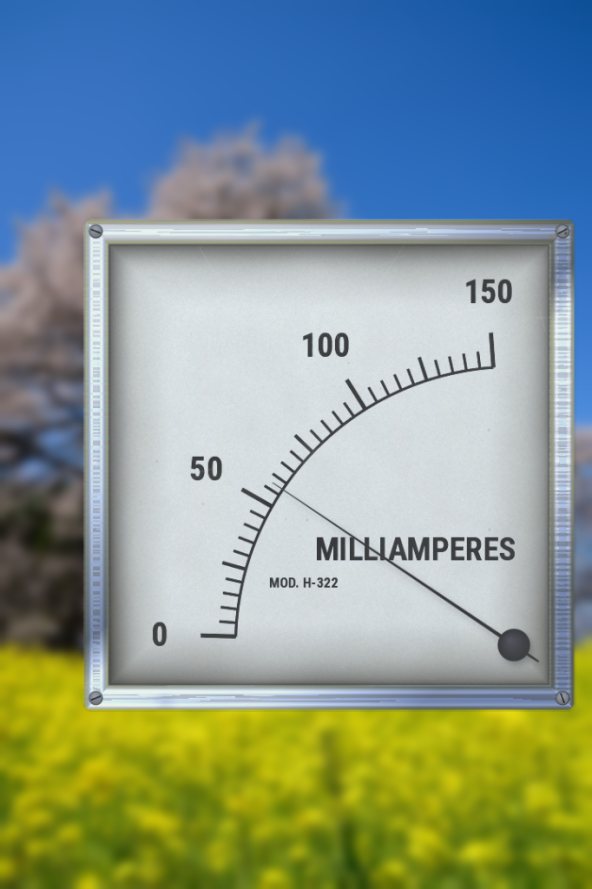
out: mA 57.5
